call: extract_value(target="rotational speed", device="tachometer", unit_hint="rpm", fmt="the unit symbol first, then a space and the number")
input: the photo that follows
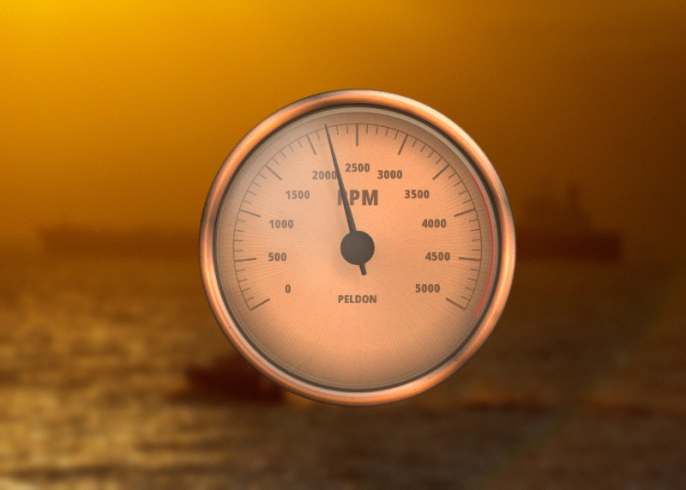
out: rpm 2200
